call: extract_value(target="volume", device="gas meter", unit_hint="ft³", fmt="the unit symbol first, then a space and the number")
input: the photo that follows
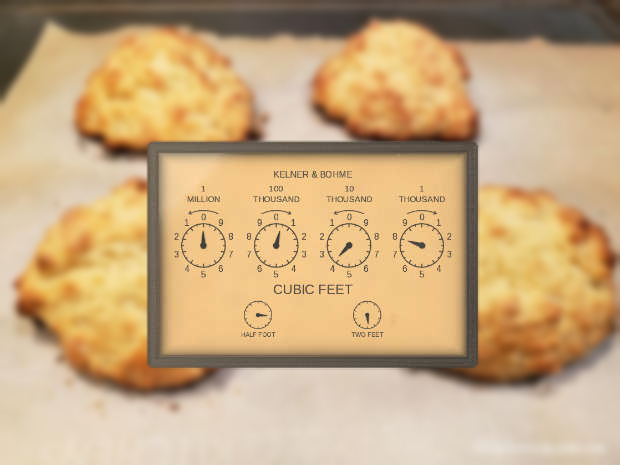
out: ft³ 3800
